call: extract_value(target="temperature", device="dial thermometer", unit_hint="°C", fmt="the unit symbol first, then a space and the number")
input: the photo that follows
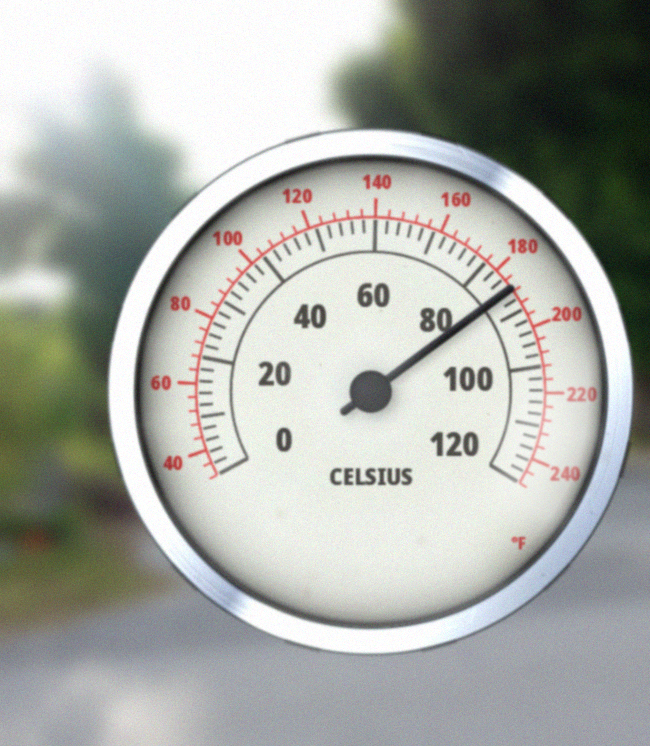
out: °C 86
